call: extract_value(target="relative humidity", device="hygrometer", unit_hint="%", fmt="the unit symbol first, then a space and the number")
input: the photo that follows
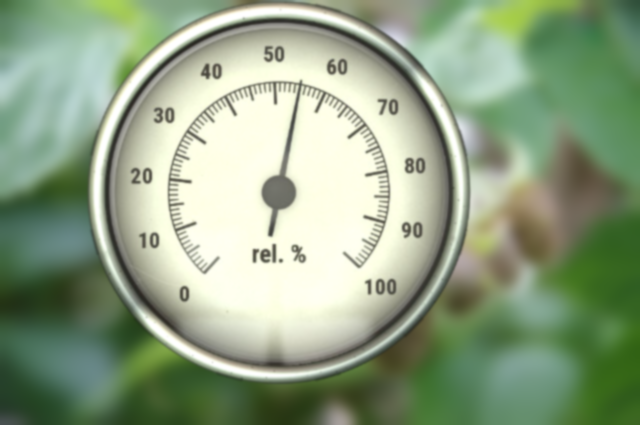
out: % 55
